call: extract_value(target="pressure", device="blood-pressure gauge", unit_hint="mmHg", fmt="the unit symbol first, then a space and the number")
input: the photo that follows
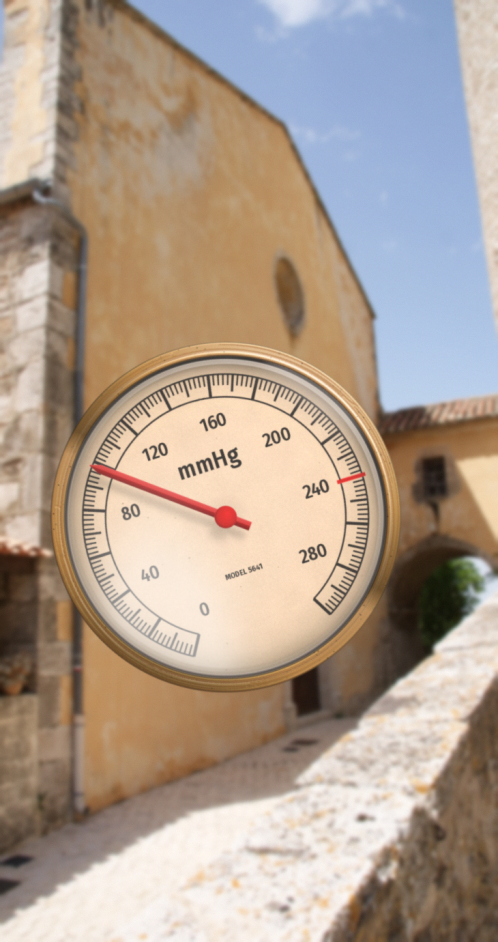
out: mmHg 98
